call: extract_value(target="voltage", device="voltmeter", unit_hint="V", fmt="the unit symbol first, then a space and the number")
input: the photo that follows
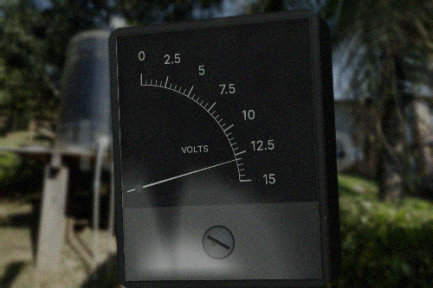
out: V 13
